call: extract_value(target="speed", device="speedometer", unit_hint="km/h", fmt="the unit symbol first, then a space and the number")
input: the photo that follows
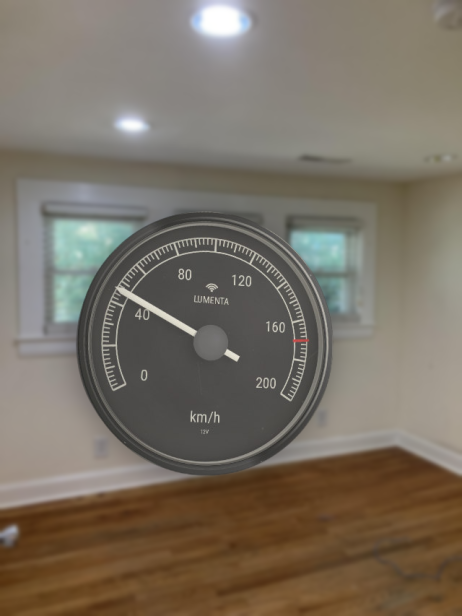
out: km/h 46
